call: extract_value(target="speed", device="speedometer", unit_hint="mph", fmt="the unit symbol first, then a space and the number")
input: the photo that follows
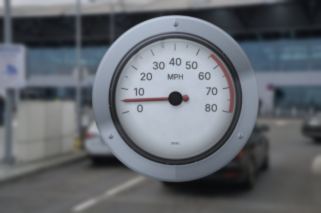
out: mph 5
